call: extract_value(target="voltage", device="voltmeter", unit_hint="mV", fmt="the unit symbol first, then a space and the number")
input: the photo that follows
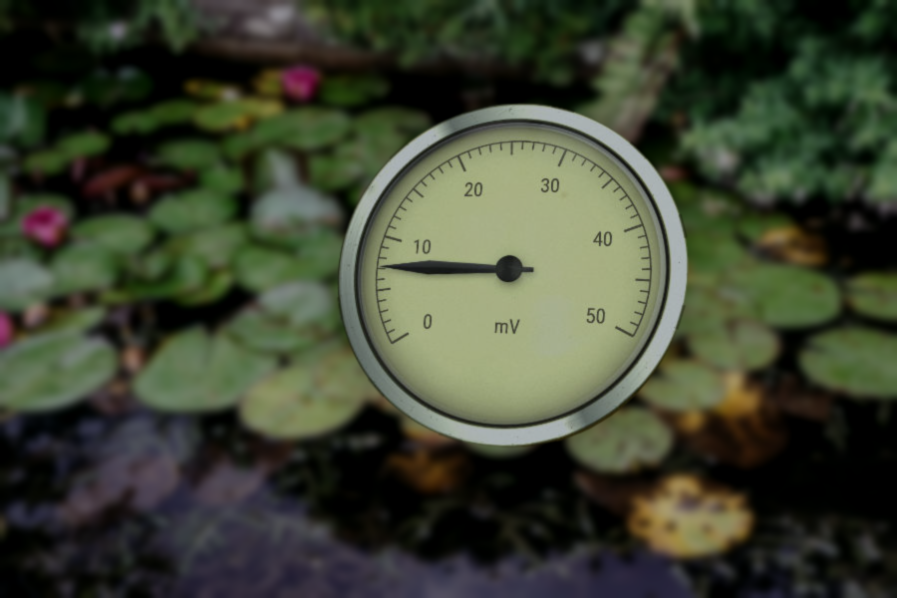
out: mV 7
